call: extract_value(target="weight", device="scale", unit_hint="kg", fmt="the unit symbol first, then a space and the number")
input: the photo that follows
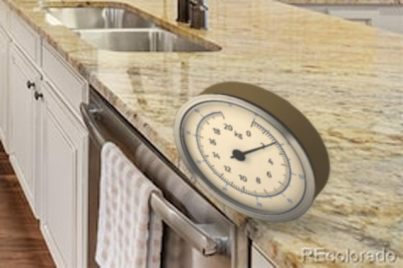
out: kg 2
